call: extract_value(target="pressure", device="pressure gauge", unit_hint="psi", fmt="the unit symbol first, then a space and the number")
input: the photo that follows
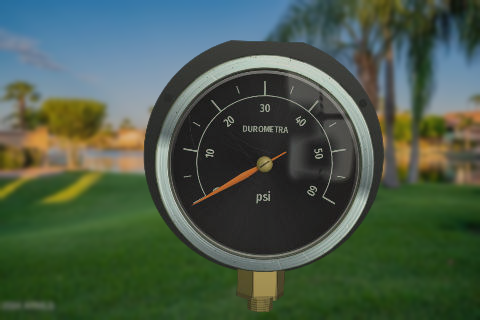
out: psi 0
